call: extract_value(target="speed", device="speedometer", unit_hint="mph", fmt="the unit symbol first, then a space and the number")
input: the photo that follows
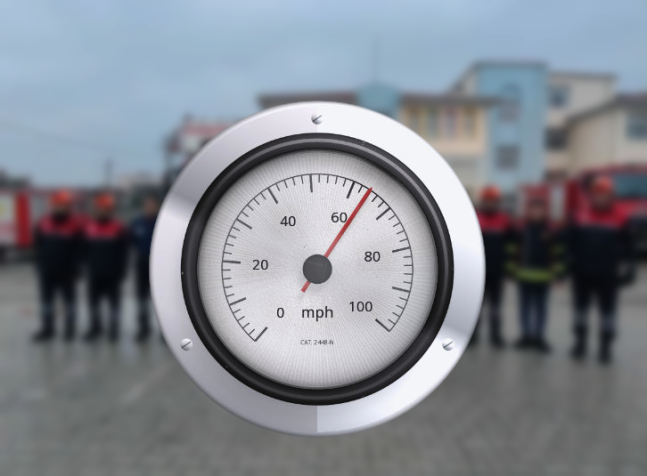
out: mph 64
